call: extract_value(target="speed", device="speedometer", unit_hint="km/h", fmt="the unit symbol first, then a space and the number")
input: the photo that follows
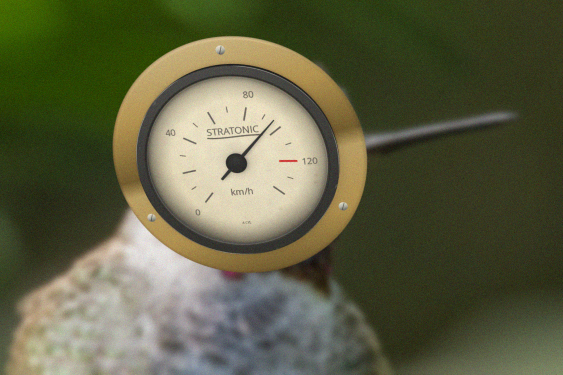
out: km/h 95
